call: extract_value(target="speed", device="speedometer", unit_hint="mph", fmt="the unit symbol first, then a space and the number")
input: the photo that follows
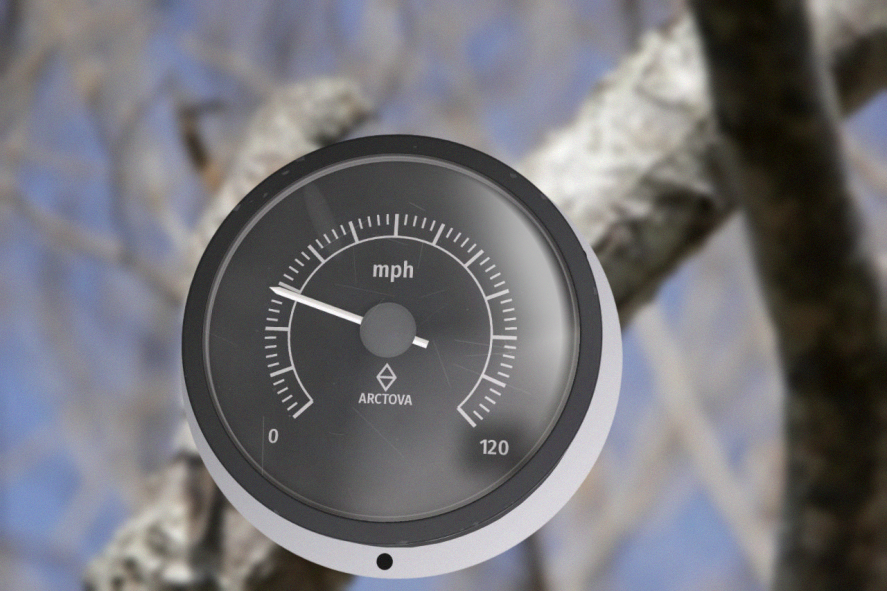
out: mph 28
